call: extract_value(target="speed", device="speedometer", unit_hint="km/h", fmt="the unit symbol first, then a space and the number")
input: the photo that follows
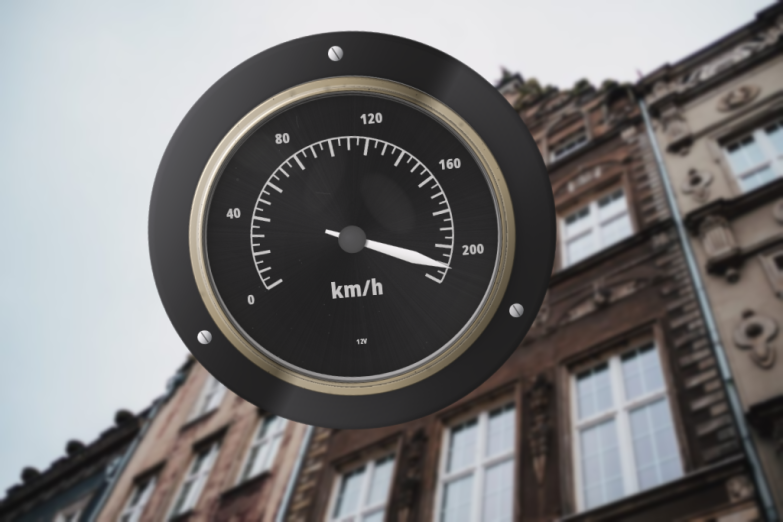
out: km/h 210
